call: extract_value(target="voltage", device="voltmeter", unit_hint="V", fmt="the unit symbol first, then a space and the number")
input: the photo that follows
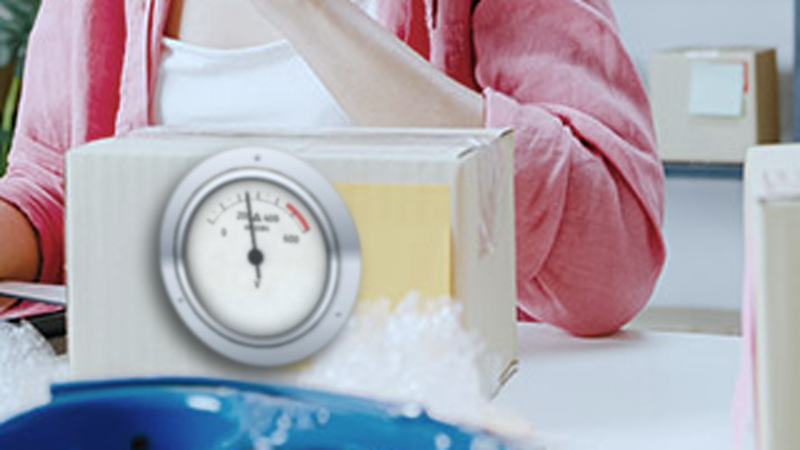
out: V 250
